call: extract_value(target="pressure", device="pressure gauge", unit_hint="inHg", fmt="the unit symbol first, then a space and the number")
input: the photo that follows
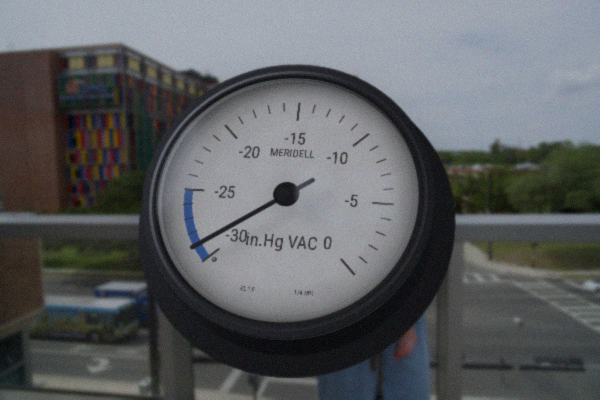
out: inHg -29
